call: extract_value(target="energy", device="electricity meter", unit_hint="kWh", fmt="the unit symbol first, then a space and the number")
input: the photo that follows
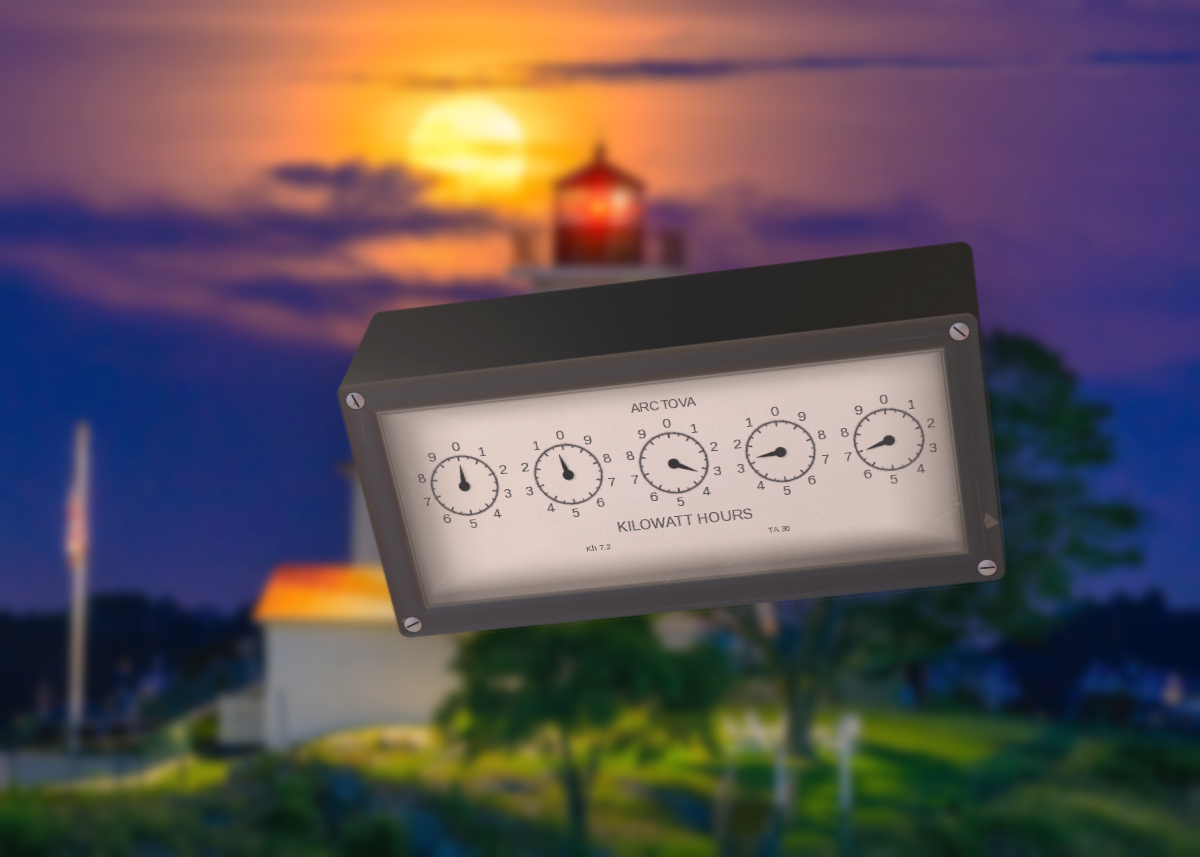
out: kWh 327
